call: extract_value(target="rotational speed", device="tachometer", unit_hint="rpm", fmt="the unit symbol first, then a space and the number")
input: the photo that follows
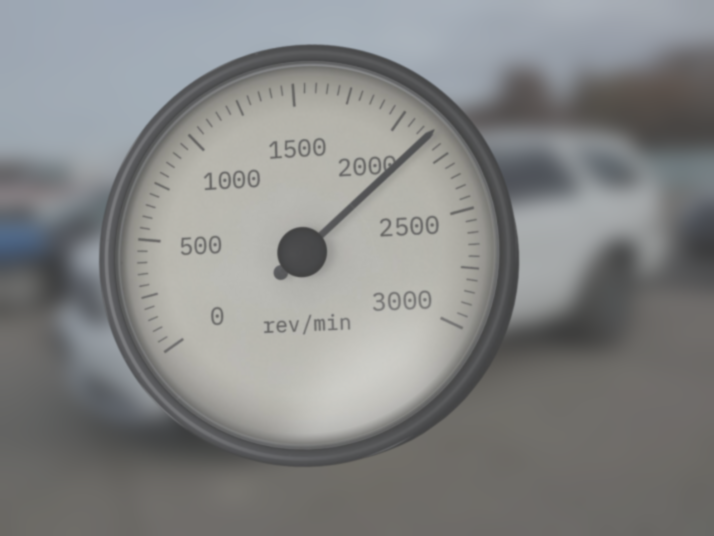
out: rpm 2150
